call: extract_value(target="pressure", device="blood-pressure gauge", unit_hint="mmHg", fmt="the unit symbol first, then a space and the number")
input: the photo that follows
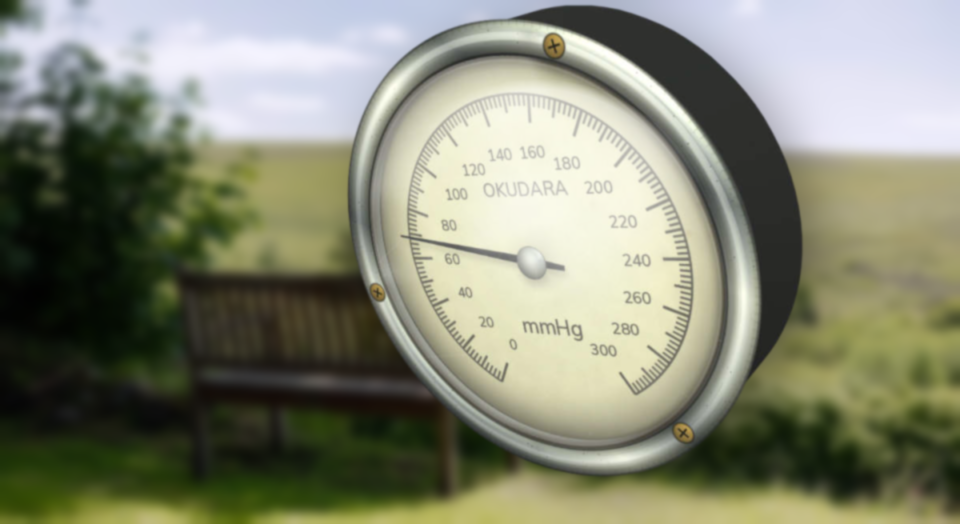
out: mmHg 70
